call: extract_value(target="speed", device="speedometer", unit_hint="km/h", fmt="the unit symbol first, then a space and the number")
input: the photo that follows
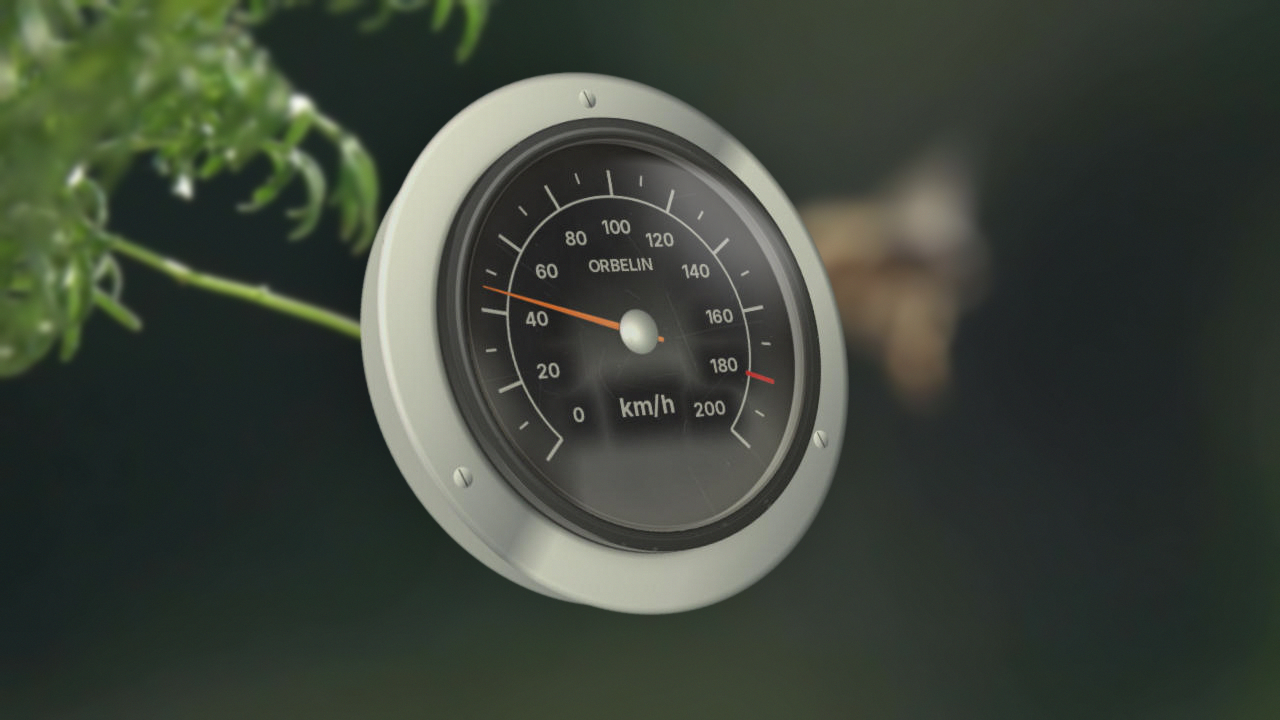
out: km/h 45
